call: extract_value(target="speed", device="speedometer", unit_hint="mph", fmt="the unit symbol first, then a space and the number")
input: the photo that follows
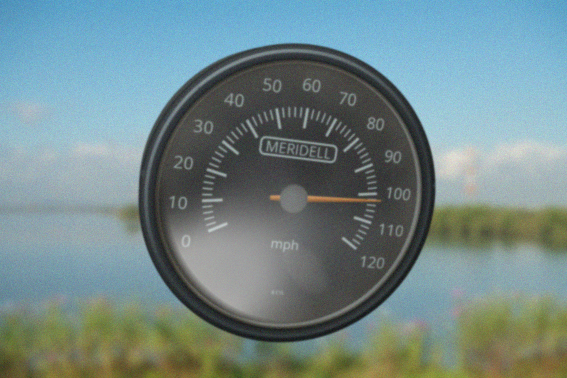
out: mph 102
